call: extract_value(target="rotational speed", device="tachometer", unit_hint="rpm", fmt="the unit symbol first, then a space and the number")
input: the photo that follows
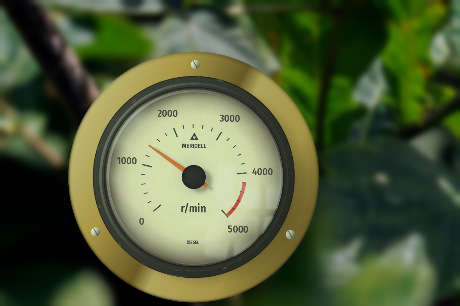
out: rpm 1400
